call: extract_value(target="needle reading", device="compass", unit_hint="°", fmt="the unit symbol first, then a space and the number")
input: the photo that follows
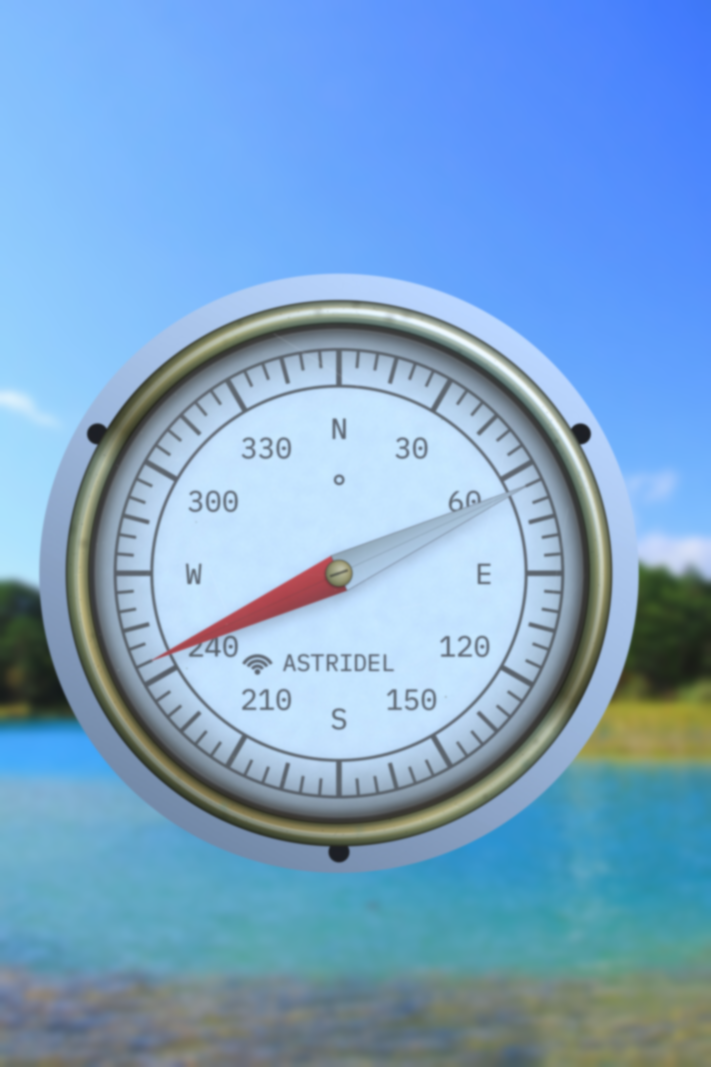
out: ° 245
